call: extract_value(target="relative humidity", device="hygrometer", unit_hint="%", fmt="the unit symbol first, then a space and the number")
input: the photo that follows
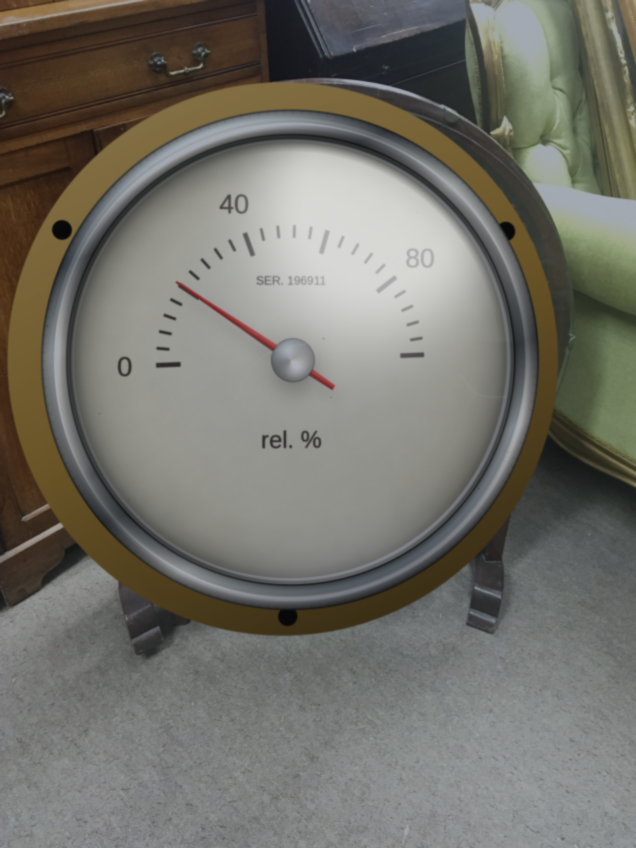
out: % 20
